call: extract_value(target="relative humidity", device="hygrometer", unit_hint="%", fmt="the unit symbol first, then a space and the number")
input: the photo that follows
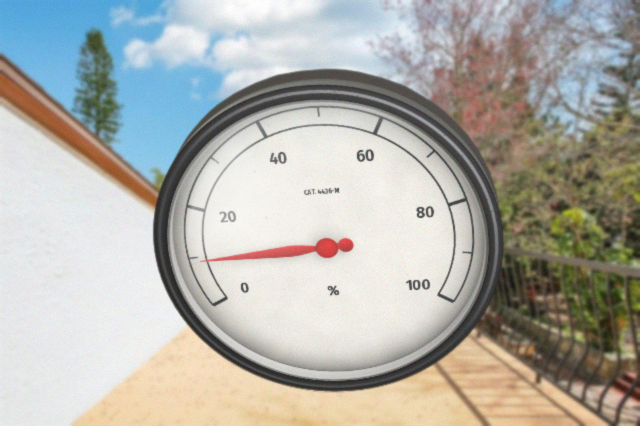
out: % 10
